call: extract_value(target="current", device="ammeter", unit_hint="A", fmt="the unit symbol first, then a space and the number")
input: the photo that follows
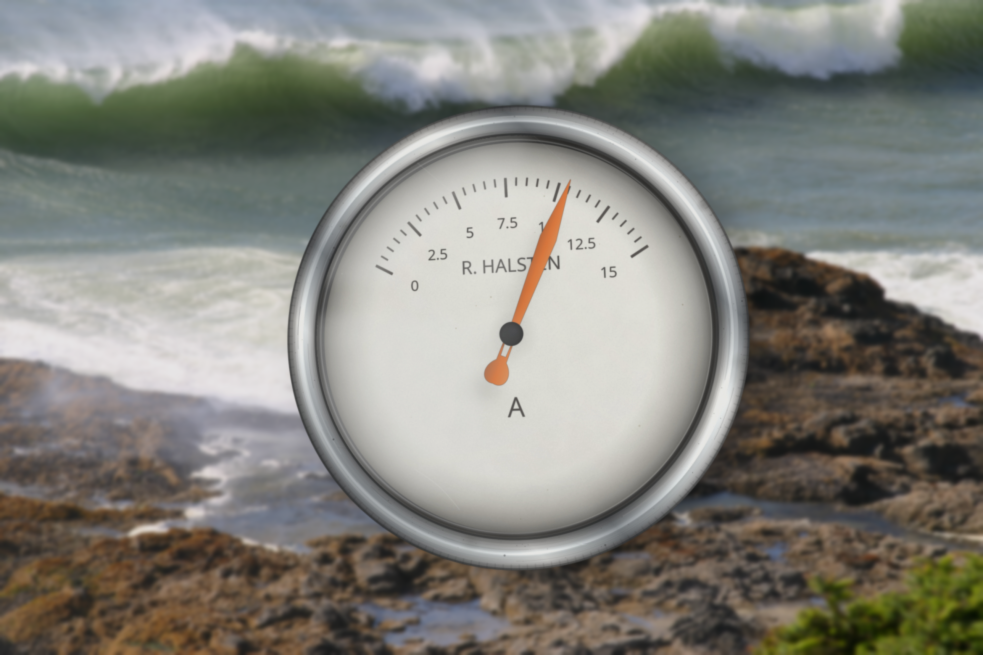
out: A 10.5
